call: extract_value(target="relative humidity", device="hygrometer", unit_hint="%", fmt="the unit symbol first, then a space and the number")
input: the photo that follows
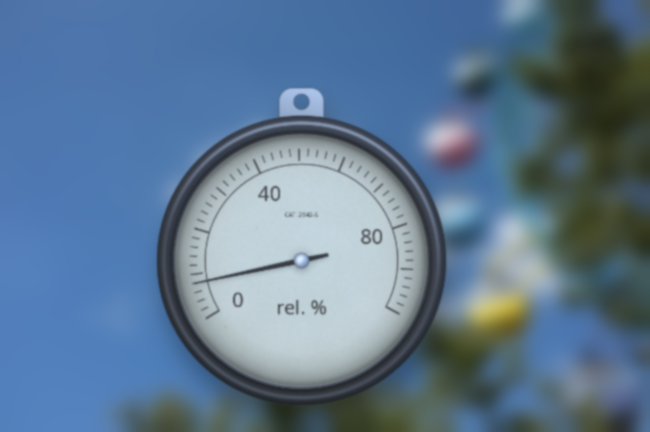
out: % 8
